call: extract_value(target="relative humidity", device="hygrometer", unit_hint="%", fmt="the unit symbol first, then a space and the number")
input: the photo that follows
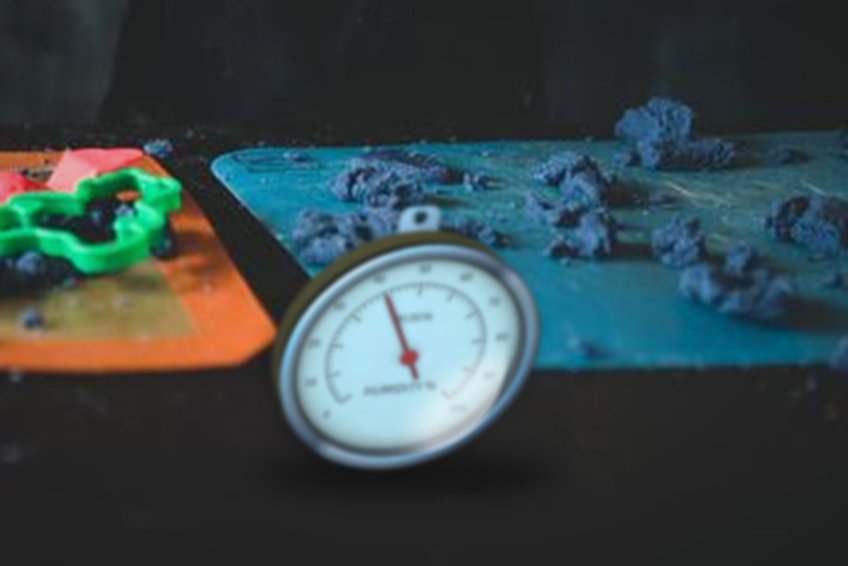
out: % 40
